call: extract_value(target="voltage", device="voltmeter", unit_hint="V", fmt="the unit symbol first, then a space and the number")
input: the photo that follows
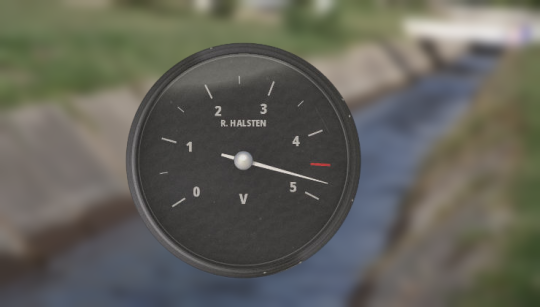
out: V 4.75
